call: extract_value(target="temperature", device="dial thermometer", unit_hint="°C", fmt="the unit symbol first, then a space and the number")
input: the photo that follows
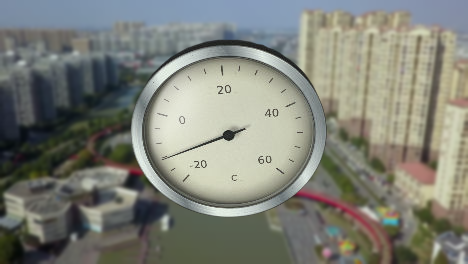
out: °C -12
